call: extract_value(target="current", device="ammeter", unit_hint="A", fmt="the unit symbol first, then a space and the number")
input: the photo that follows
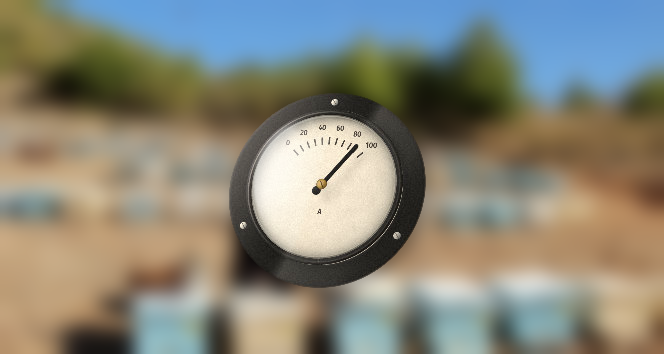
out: A 90
